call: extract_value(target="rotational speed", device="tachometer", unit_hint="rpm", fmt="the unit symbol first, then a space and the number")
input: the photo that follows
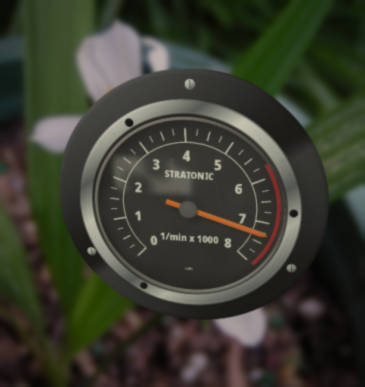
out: rpm 7250
